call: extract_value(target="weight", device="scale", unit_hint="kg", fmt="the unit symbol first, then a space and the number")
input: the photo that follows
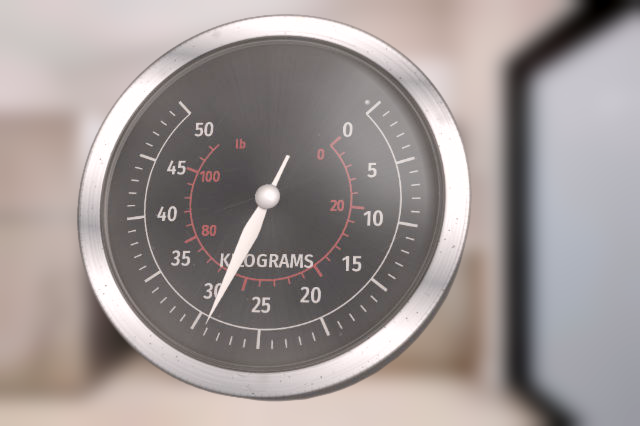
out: kg 29
